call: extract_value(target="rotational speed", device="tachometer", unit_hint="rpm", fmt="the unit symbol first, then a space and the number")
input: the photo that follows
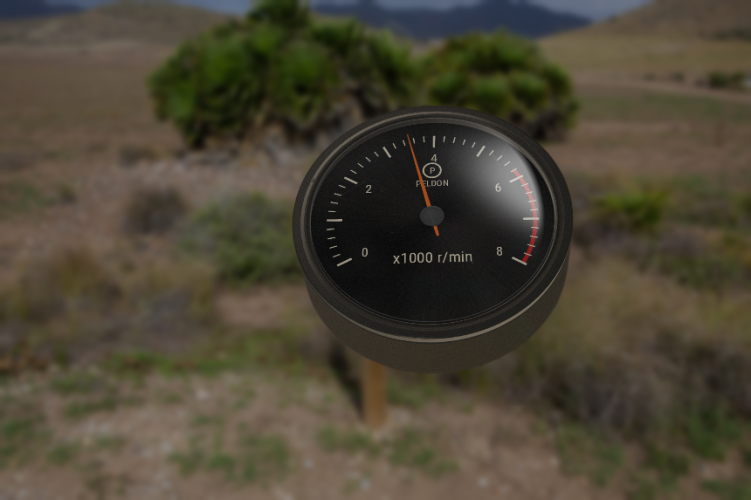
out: rpm 3500
